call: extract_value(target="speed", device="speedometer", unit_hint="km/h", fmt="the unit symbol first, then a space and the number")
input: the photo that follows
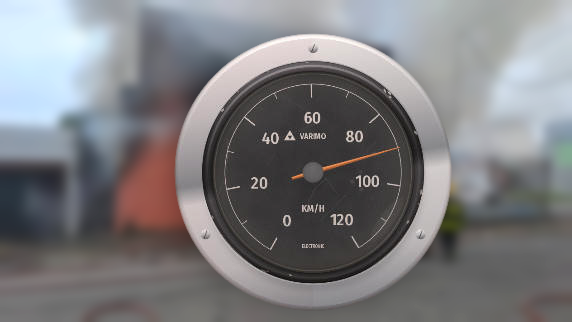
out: km/h 90
